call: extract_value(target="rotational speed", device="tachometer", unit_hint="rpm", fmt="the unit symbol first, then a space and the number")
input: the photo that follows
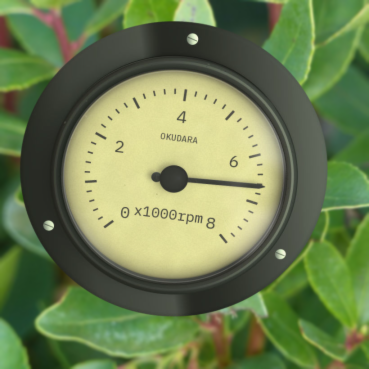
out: rpm 6600
